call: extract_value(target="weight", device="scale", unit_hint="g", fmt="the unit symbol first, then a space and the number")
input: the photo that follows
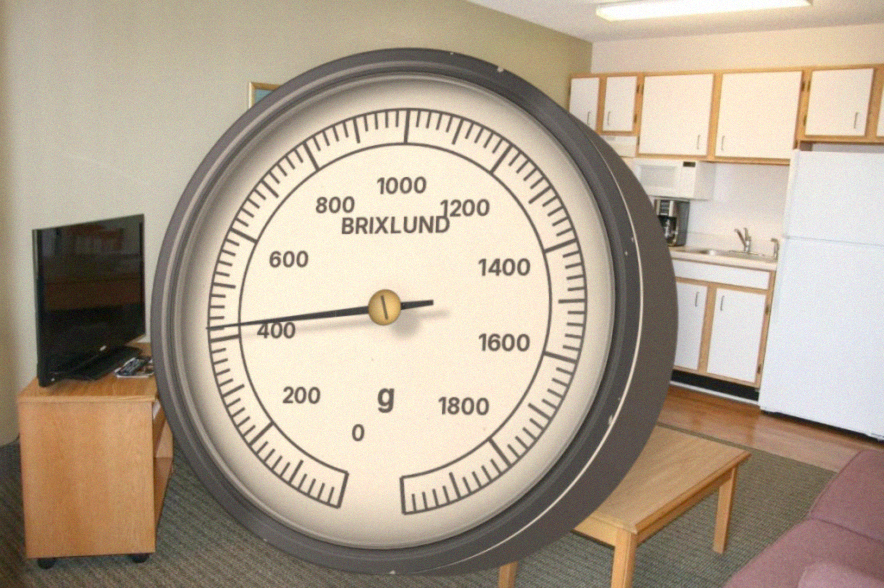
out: g 420
